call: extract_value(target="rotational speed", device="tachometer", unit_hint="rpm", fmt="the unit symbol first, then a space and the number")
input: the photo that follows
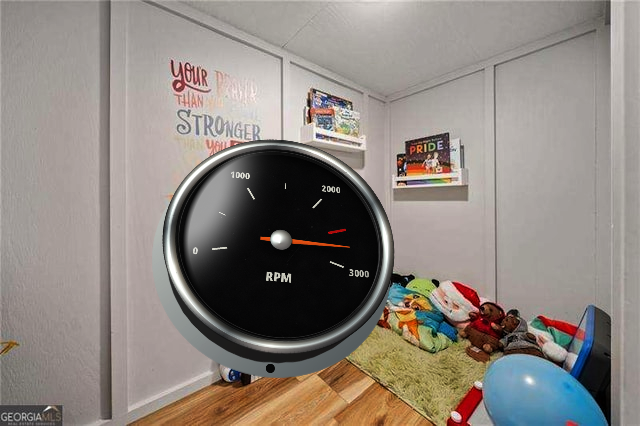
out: rpm 2750
